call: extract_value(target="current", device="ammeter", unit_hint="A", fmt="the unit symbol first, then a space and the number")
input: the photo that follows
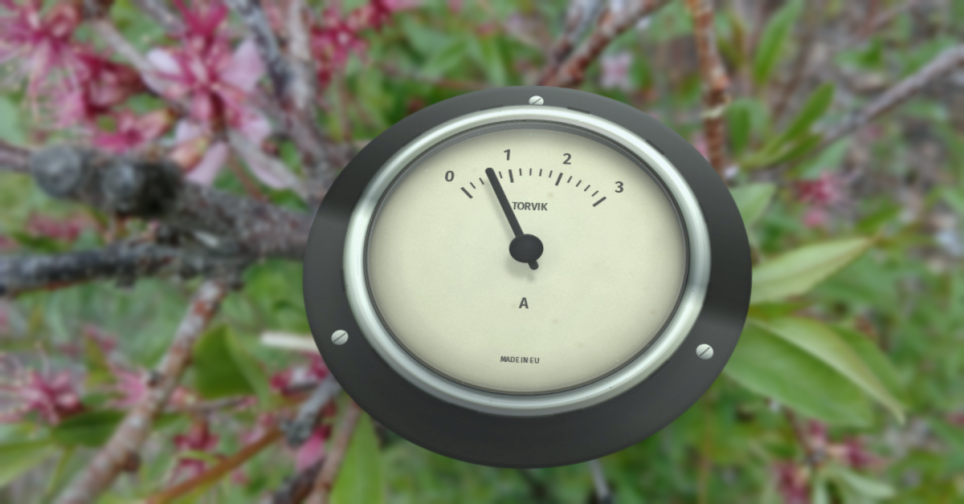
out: A 0.6
